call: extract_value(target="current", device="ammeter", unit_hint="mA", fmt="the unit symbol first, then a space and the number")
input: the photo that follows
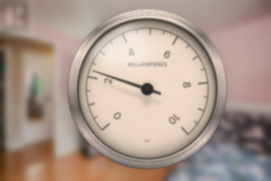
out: mA 2.25
